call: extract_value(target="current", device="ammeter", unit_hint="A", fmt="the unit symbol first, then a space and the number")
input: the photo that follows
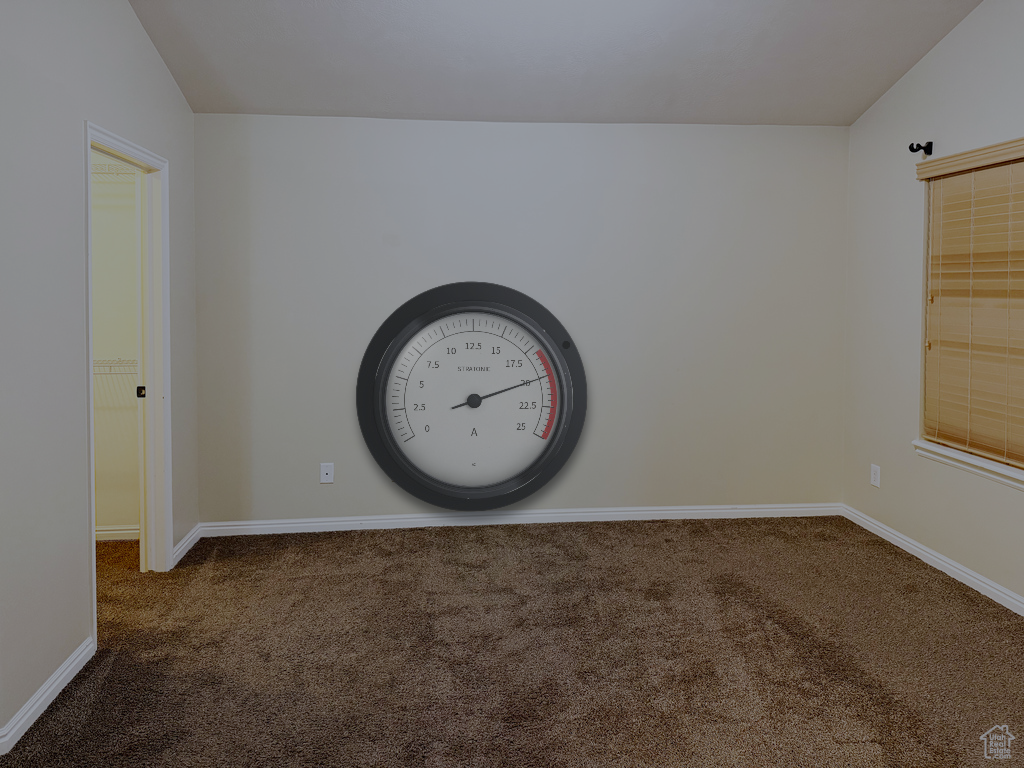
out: A 20
